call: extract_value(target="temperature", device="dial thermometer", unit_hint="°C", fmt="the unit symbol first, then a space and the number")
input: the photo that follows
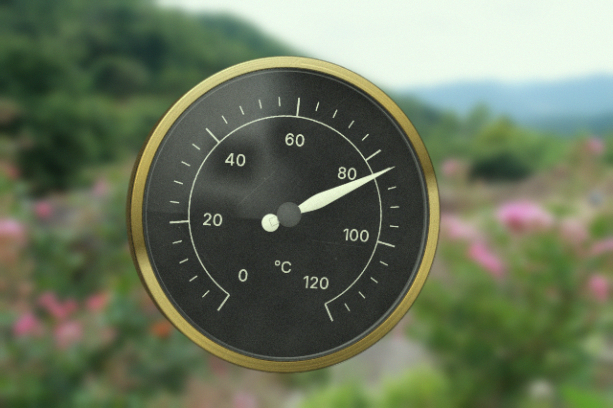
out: °C 84
